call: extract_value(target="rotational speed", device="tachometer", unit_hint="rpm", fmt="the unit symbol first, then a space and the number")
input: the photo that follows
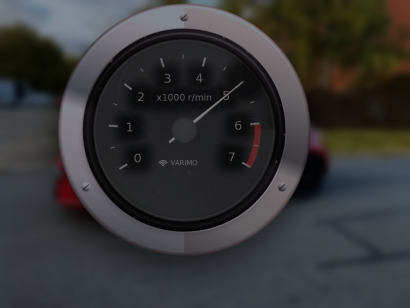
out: rpm 5000
